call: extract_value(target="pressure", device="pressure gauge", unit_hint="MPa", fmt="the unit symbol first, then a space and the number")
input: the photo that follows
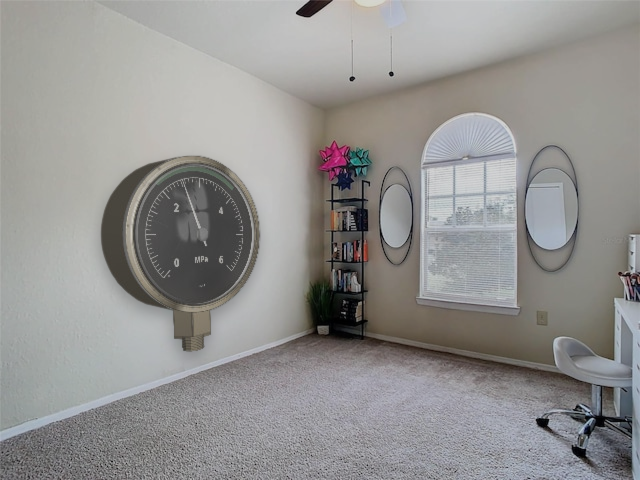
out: MPa 2.5
